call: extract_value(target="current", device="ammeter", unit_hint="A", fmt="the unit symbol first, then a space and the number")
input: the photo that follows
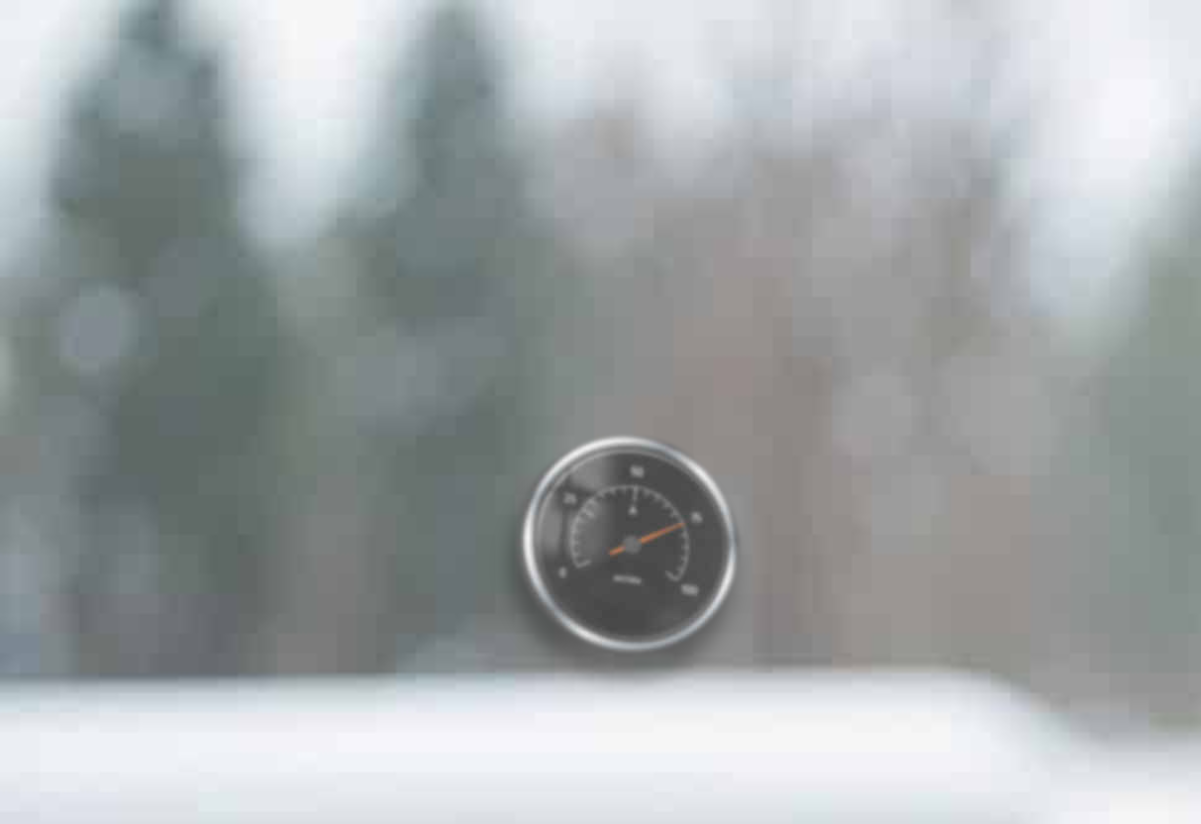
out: A 75
